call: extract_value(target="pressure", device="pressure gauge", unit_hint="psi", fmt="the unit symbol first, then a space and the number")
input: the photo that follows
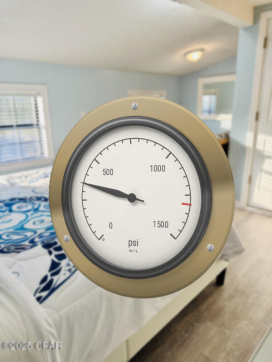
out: psi 350
